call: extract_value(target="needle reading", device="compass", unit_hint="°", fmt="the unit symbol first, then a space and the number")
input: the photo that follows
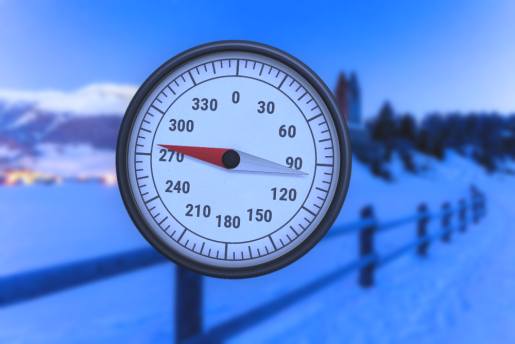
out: ° 277.5
